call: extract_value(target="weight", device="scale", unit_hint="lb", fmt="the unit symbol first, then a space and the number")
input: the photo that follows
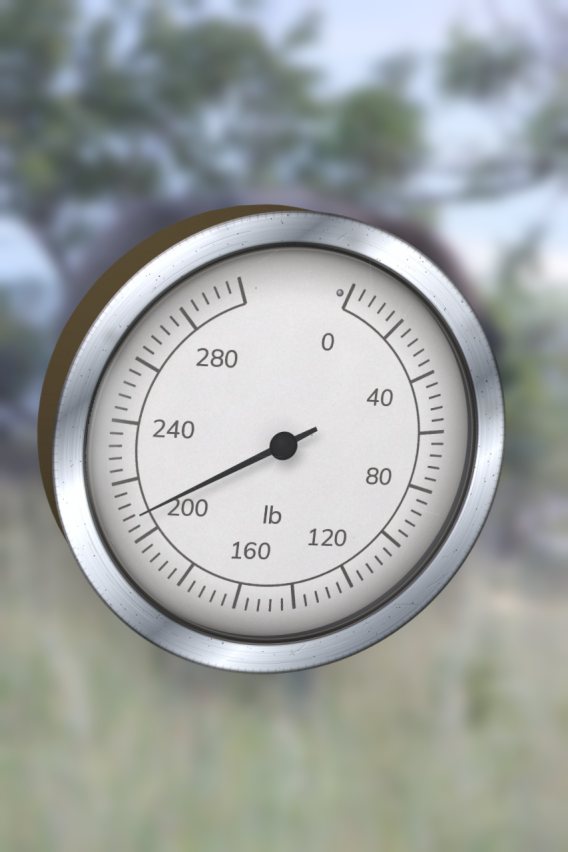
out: lb 208
